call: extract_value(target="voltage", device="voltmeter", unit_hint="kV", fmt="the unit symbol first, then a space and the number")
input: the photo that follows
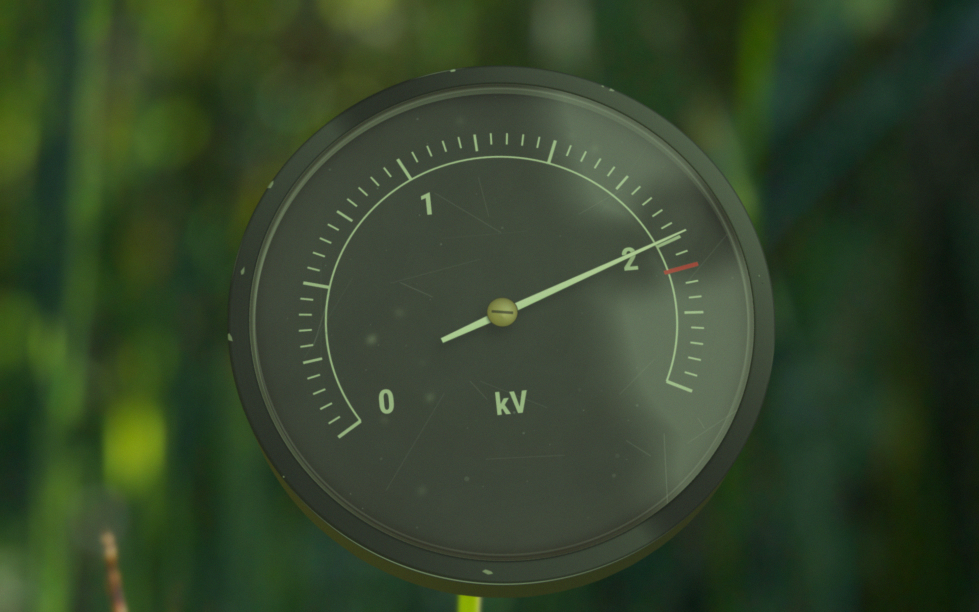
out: kV 2
